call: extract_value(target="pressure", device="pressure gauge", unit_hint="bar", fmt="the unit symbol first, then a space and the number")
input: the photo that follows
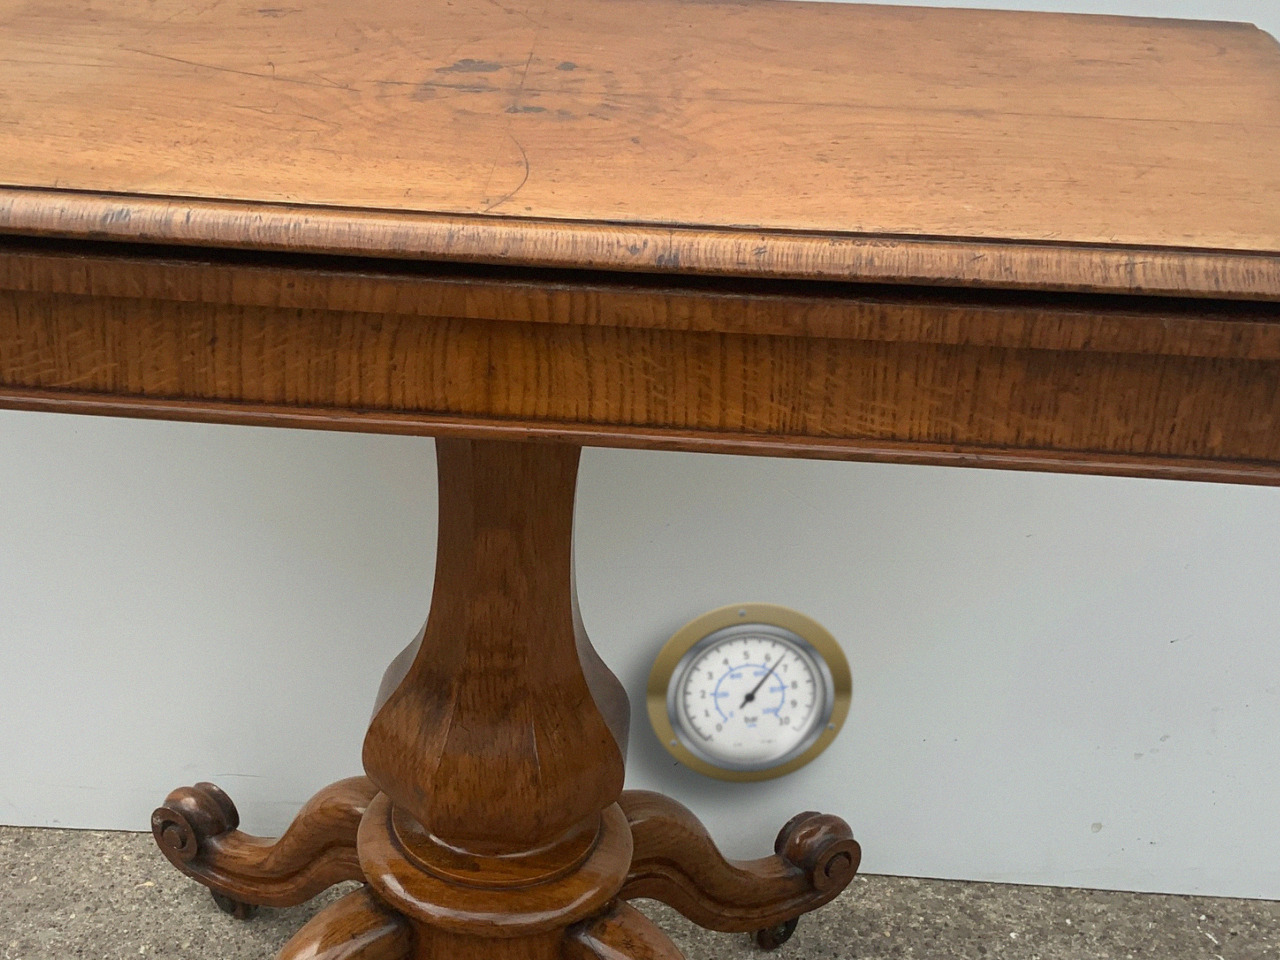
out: bar 6.5
